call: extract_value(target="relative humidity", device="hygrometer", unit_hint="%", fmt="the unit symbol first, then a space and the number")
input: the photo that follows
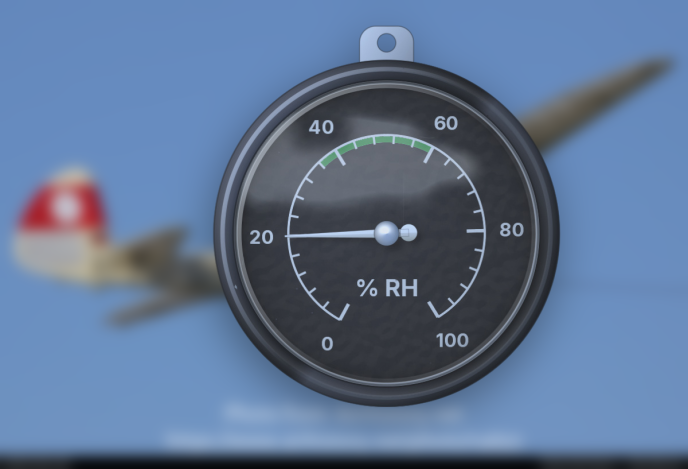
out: % 20
